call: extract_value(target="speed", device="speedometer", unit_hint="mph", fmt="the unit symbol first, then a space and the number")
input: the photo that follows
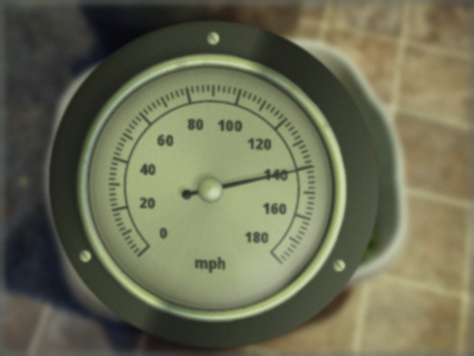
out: mph 140
